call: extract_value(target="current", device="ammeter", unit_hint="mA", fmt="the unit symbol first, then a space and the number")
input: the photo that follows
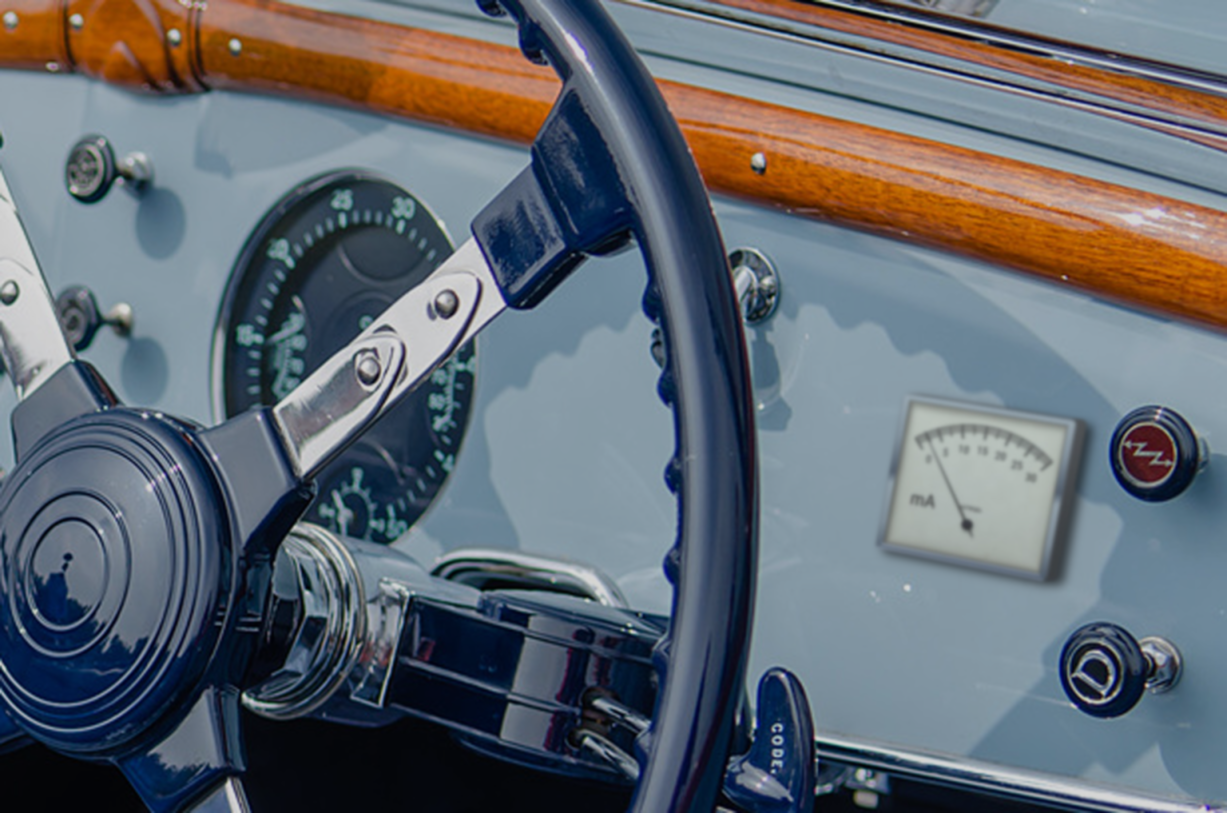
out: mA 2.5
